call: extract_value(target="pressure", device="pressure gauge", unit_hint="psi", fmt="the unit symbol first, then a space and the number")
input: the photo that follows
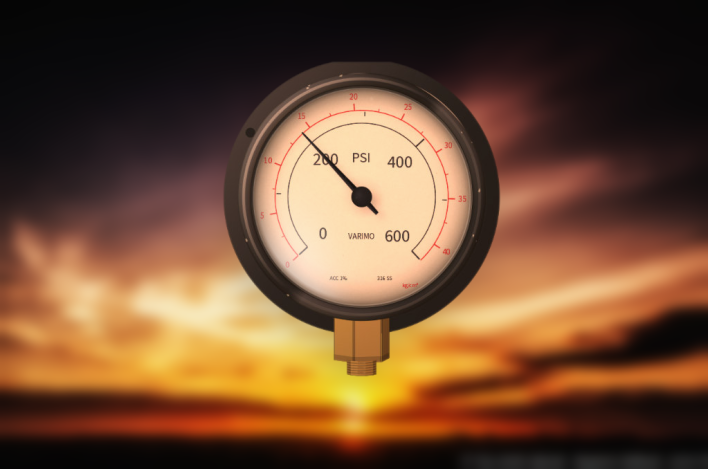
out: psi 200
